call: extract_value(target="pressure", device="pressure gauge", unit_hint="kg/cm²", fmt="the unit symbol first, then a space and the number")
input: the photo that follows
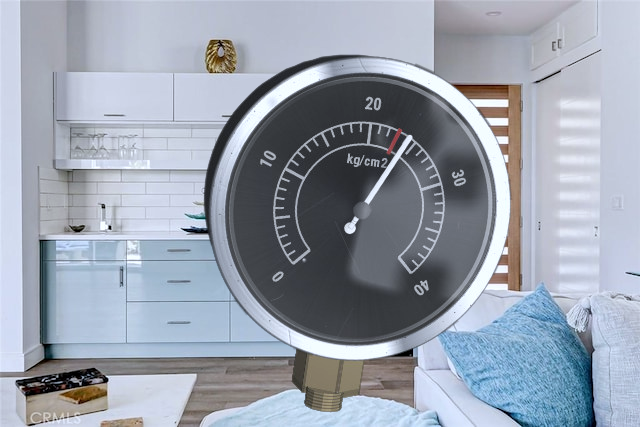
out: kg/cm² 24
